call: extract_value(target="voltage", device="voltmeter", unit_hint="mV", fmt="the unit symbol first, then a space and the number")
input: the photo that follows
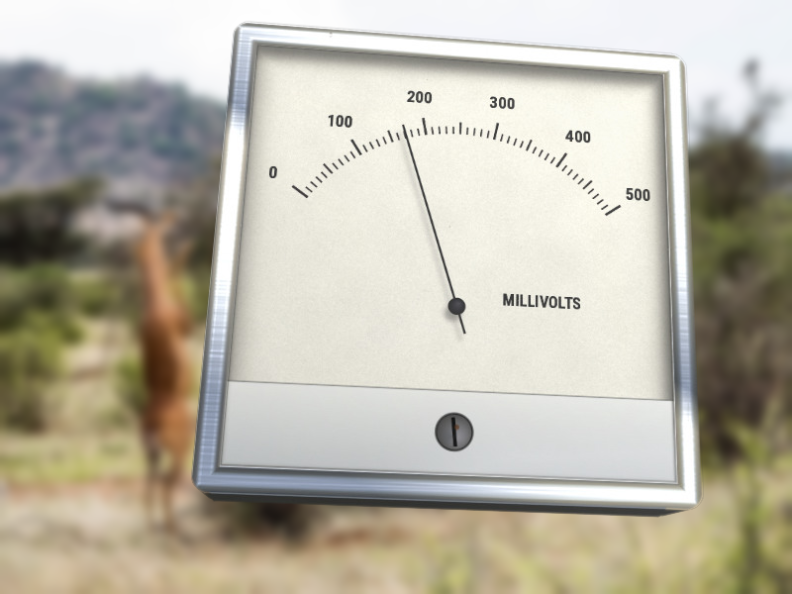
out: mV 170
